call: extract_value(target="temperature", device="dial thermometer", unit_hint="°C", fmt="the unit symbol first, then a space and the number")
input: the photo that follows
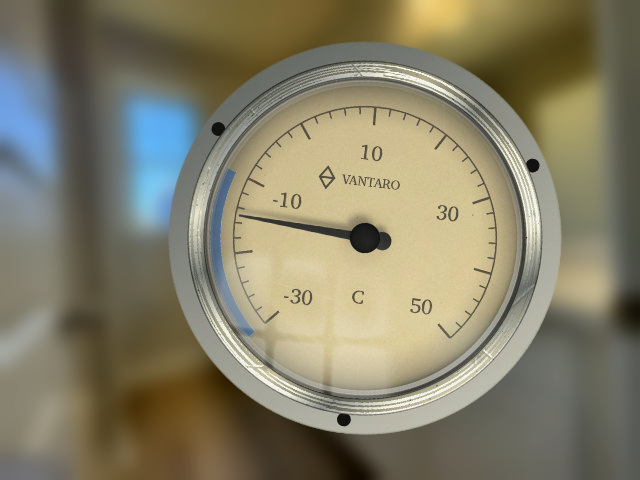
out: °C -15
